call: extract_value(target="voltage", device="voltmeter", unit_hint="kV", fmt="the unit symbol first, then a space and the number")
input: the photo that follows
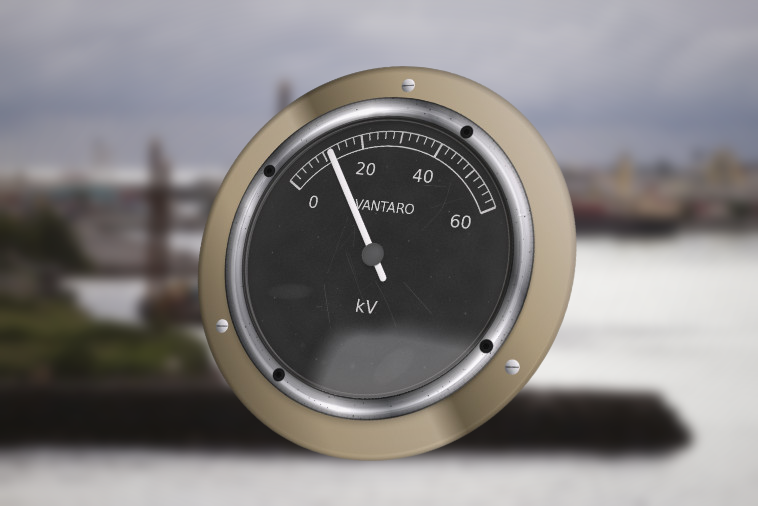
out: kV 12
